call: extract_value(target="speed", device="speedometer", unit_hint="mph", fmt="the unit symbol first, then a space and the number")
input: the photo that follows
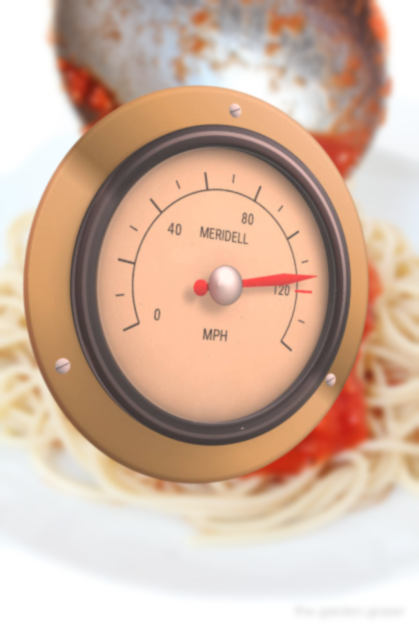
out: mph 115
